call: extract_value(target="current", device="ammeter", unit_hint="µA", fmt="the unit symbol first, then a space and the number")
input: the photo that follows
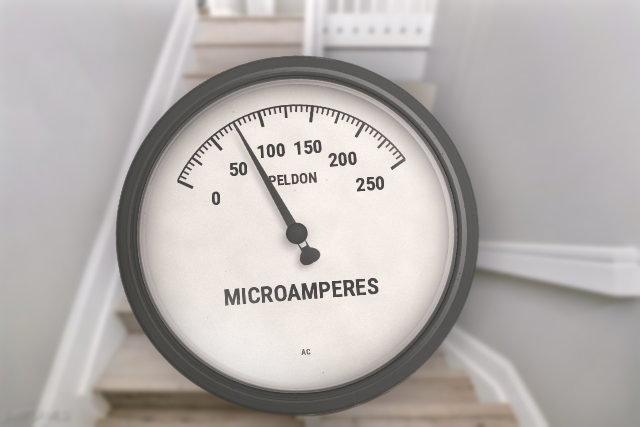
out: µA 75
